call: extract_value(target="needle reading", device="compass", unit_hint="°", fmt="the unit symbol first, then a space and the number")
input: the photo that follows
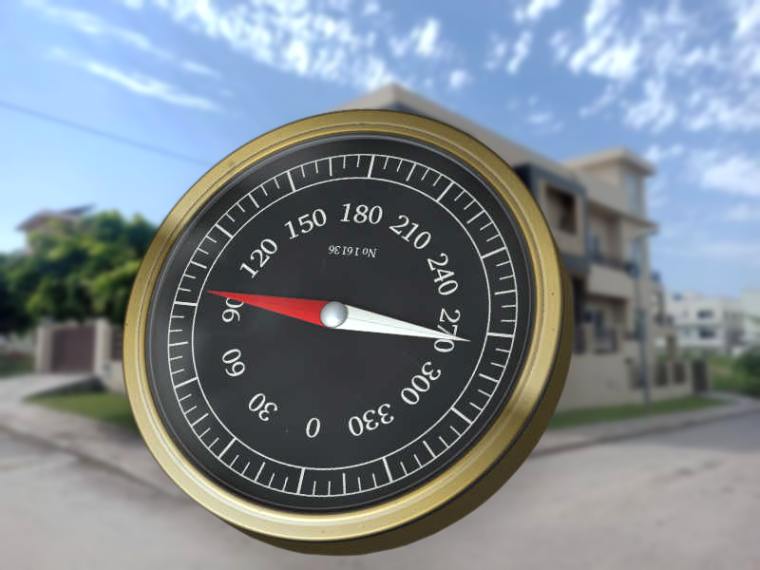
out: ° 95
